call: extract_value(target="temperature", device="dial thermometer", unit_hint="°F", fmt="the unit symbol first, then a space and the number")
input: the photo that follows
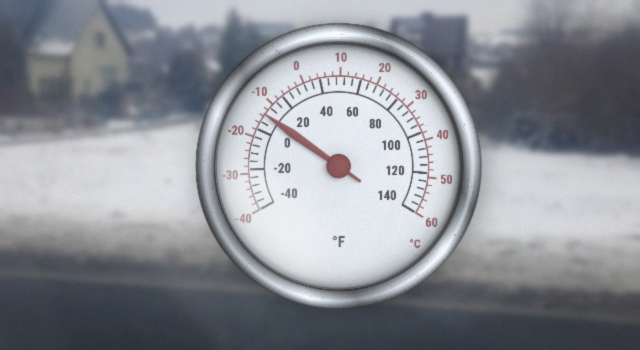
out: °F 8
